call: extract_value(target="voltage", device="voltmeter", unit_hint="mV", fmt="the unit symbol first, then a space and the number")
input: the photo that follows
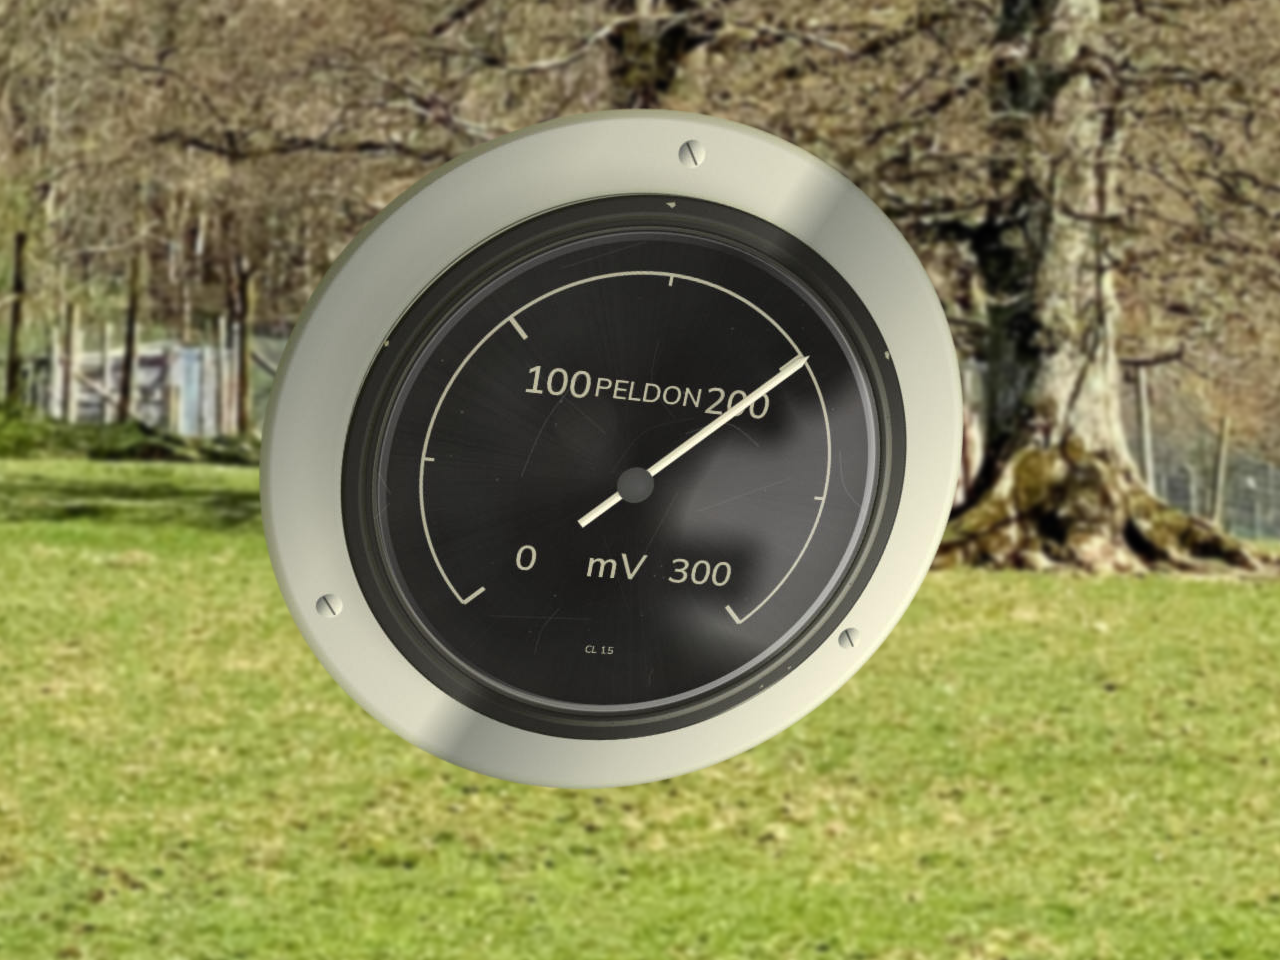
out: mV 200
